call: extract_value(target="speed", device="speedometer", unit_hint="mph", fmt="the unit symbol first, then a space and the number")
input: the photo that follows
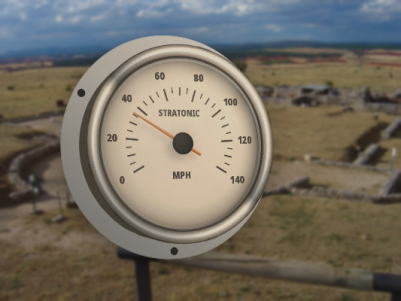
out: mph 35
